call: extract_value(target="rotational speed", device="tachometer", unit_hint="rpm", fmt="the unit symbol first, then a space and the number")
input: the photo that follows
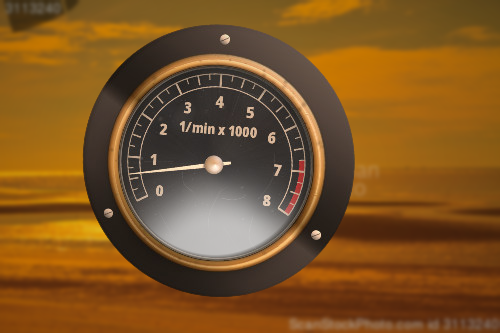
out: rpm 625
